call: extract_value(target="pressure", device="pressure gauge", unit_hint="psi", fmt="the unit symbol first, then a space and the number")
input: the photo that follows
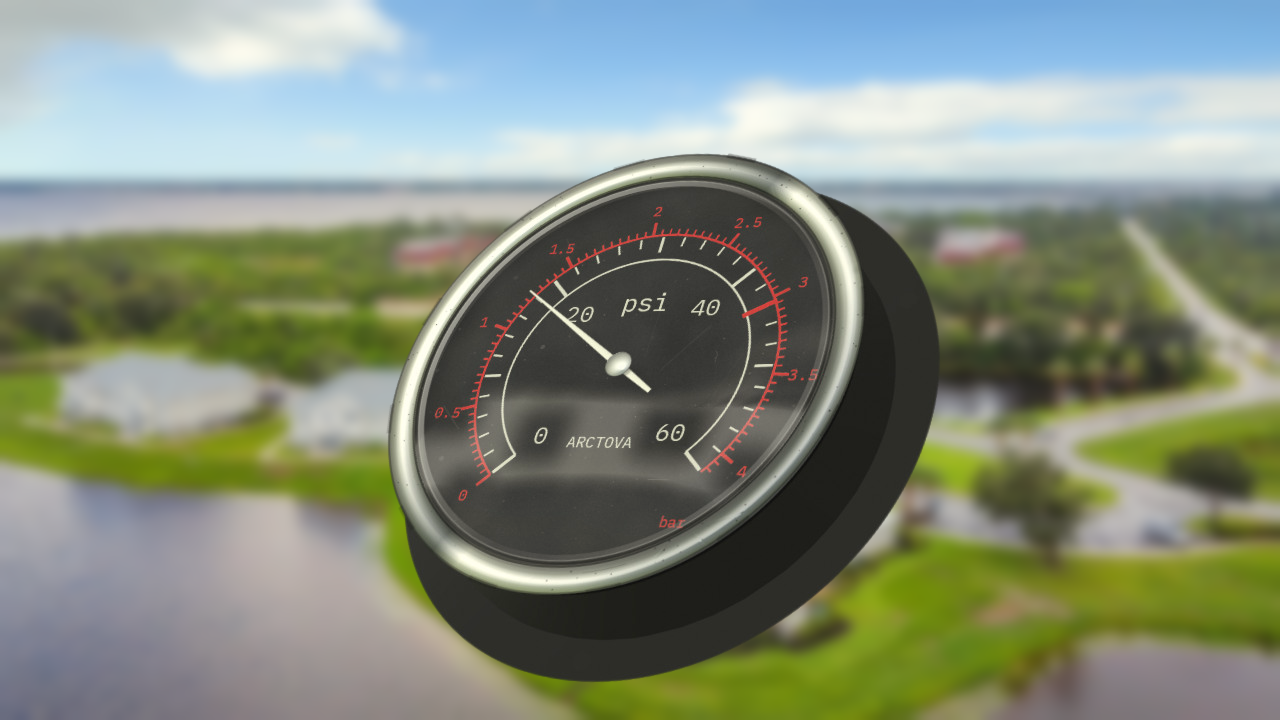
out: psi 18
